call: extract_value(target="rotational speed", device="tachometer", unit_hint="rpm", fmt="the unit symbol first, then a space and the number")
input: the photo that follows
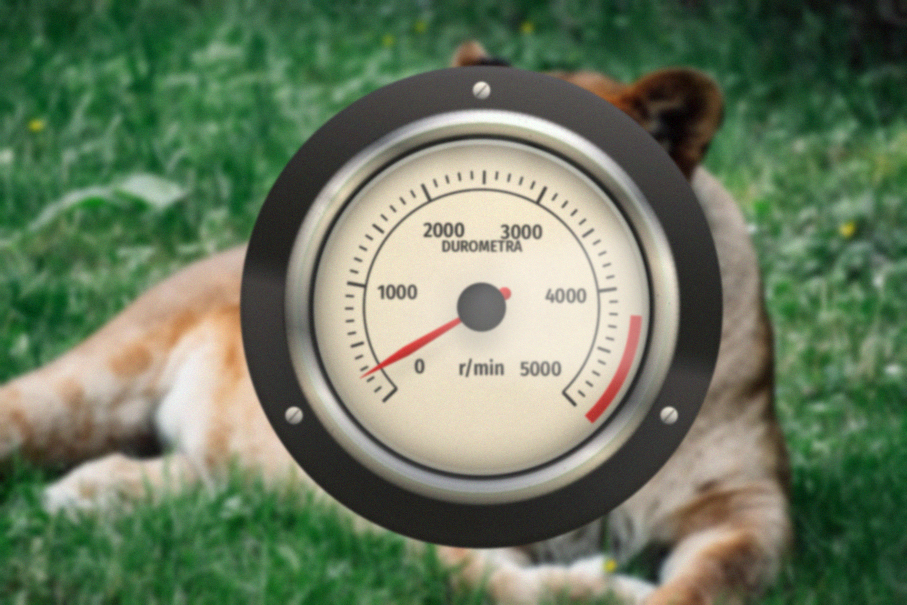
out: rpm 250
